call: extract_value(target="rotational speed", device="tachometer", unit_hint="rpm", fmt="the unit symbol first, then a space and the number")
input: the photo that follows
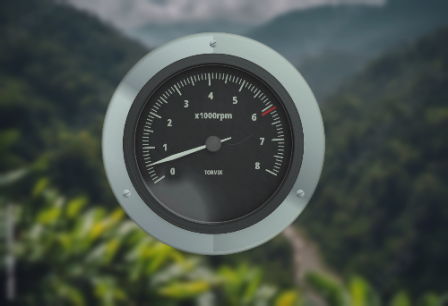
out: rpm 500
